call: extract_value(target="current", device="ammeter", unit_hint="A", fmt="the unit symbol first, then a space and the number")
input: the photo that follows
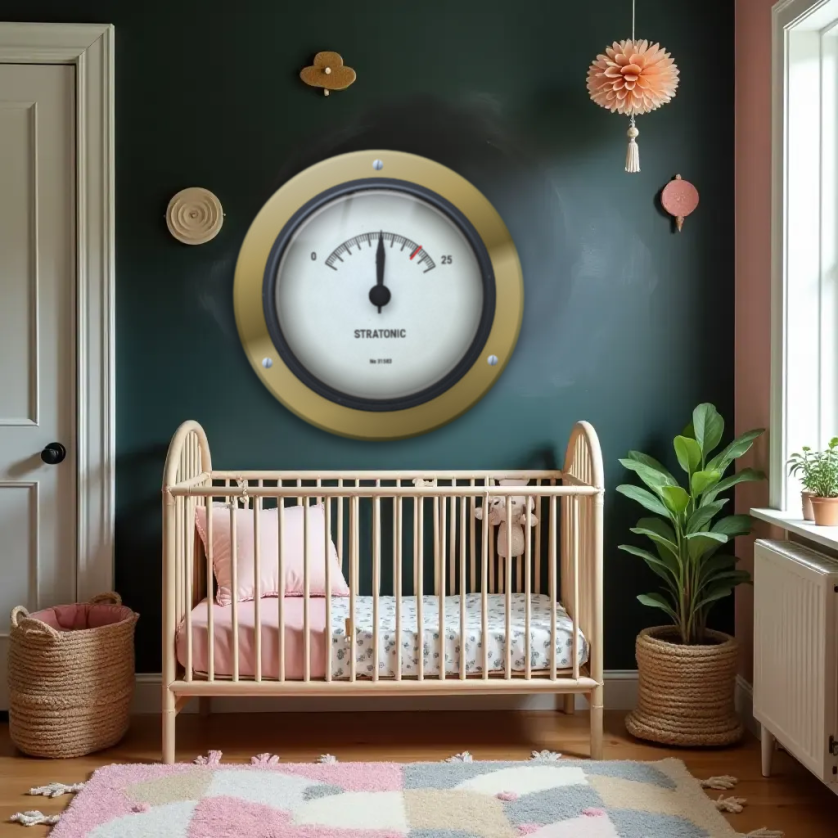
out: A 12.5
